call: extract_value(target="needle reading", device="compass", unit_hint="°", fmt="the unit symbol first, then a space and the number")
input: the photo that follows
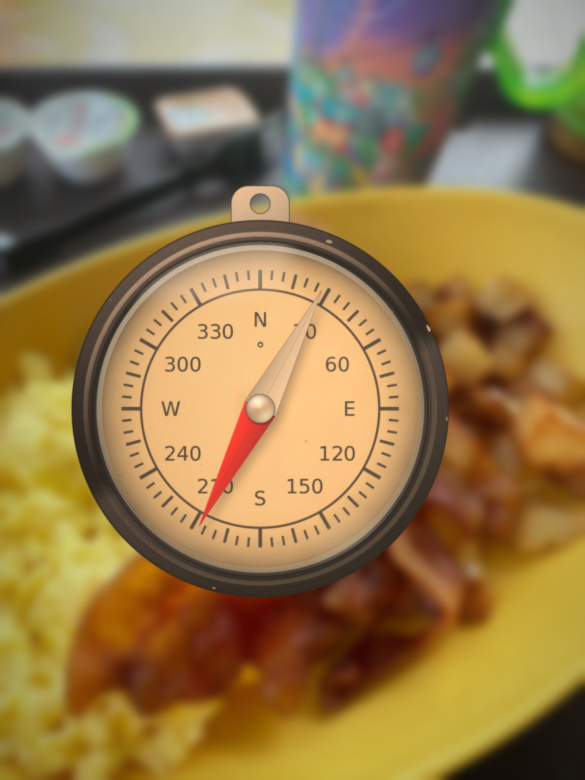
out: ° 207.5
